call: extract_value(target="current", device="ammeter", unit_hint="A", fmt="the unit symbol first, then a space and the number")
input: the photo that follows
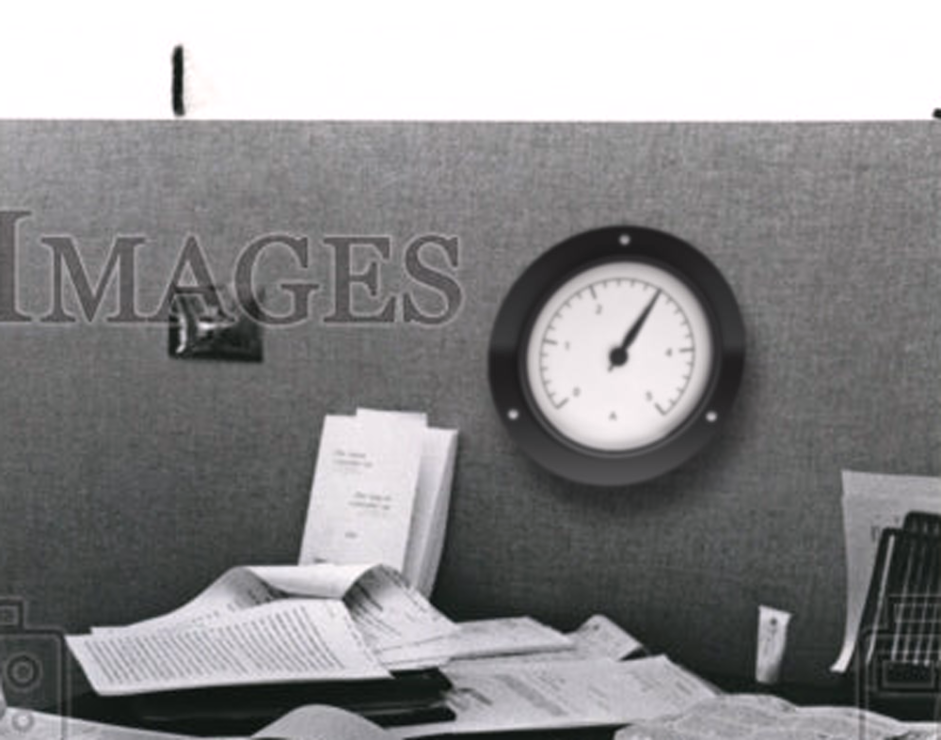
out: A 3
